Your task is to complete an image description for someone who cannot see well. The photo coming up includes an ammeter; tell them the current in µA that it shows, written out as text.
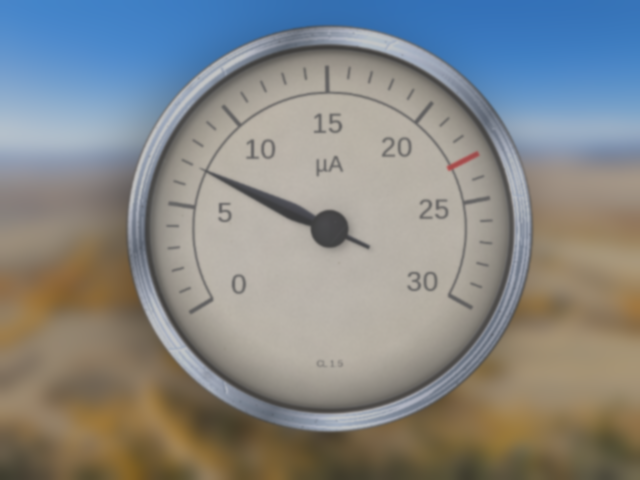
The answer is 7 µA
